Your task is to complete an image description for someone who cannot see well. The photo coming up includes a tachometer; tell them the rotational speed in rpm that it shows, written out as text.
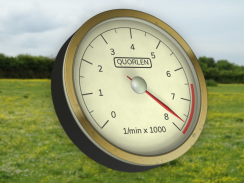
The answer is 7750 rpm
